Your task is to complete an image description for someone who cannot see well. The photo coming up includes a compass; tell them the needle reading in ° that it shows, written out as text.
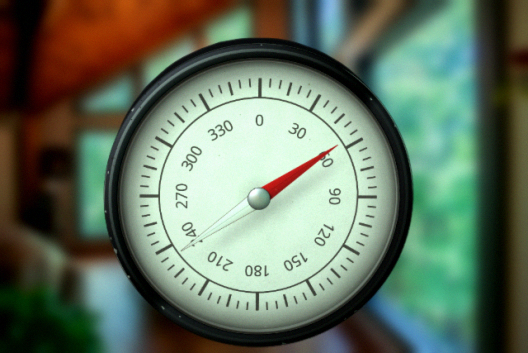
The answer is 55 °
